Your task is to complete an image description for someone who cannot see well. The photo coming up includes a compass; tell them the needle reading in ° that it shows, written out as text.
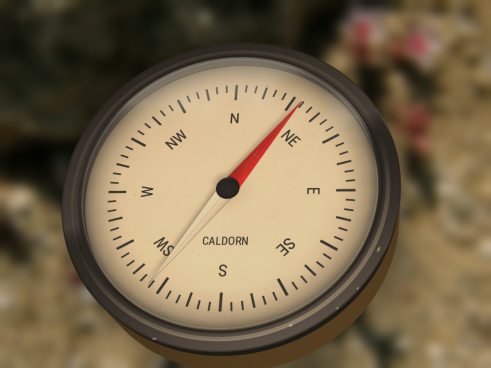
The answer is 35 °
